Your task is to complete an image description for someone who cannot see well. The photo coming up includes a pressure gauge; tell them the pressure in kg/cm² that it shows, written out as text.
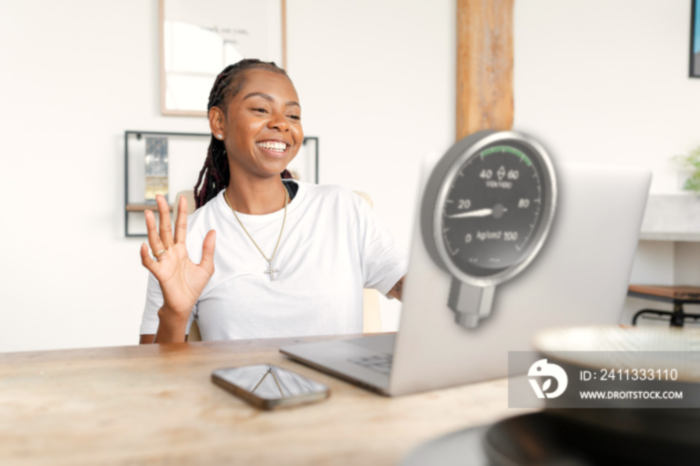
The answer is 15 kg/cm²
